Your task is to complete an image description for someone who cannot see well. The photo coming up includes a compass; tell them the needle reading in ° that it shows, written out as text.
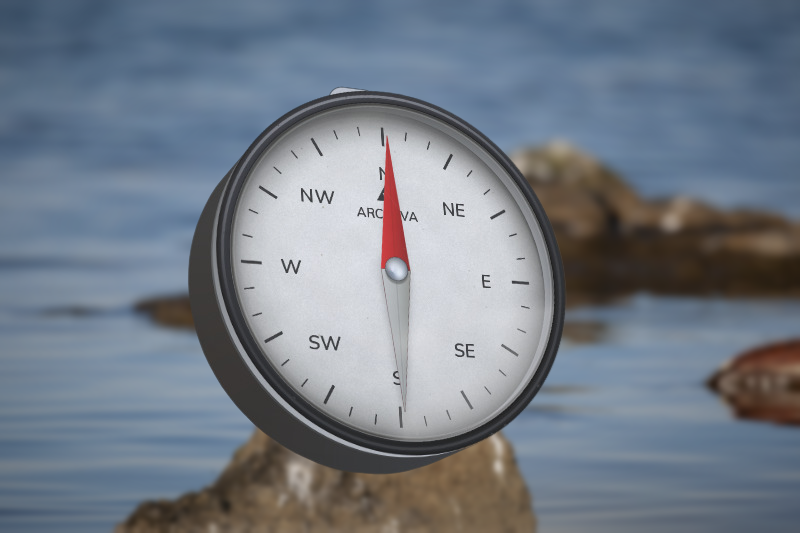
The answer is 0 °
